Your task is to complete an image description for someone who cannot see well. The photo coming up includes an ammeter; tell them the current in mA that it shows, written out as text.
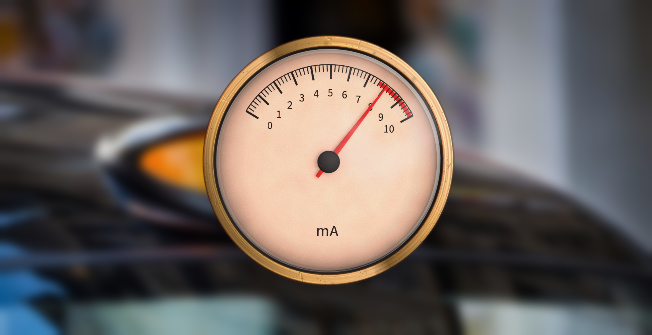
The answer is 8 mA
